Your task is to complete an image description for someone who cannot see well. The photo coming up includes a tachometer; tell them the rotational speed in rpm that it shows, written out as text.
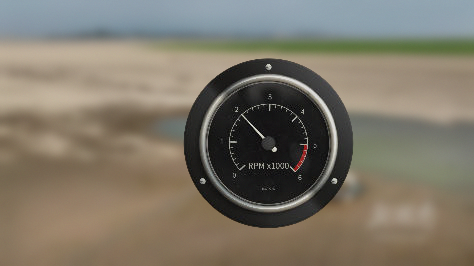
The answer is 2000 rpm
